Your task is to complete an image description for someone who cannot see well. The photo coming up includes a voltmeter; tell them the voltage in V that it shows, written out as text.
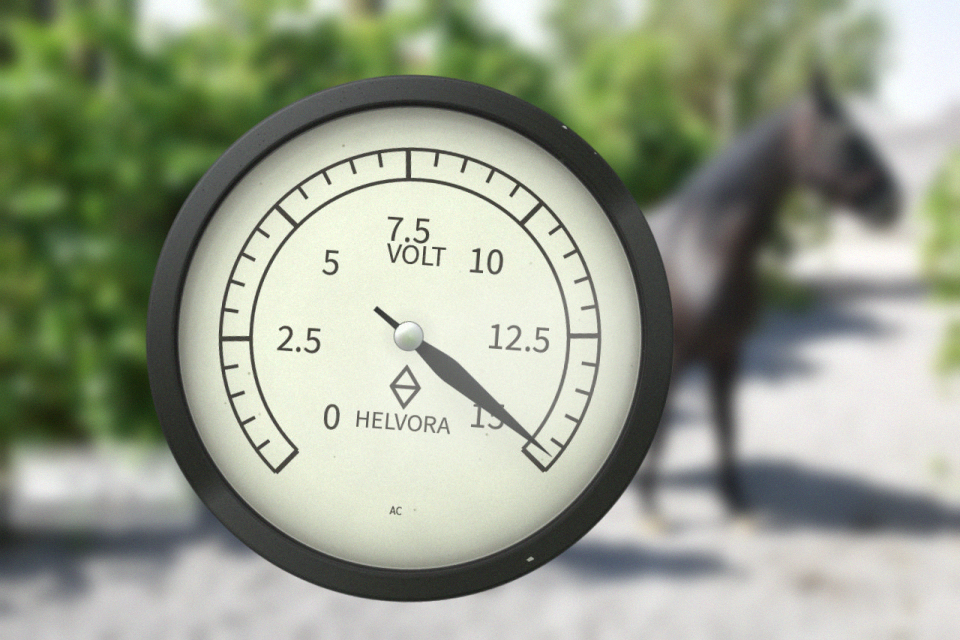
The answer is 14.75 V
